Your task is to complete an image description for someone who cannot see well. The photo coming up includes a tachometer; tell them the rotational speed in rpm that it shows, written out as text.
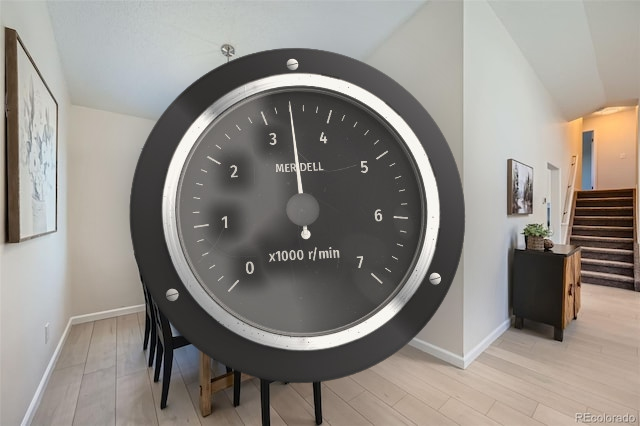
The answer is 3400 rpm
